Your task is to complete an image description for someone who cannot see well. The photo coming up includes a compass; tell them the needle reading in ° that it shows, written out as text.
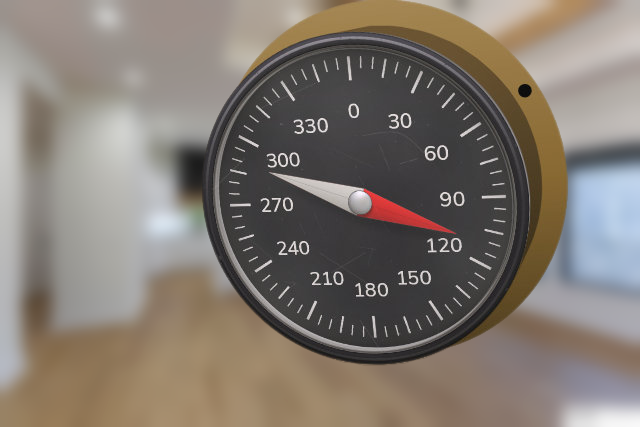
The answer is 110 °
